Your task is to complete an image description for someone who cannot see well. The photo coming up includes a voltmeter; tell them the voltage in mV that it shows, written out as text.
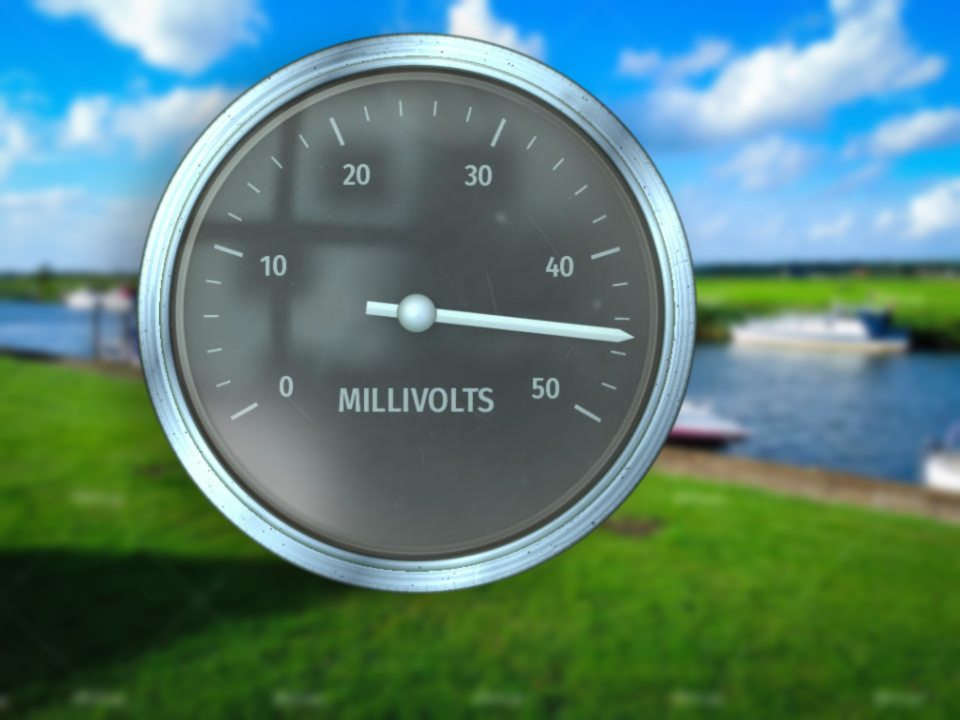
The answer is 45 mV
